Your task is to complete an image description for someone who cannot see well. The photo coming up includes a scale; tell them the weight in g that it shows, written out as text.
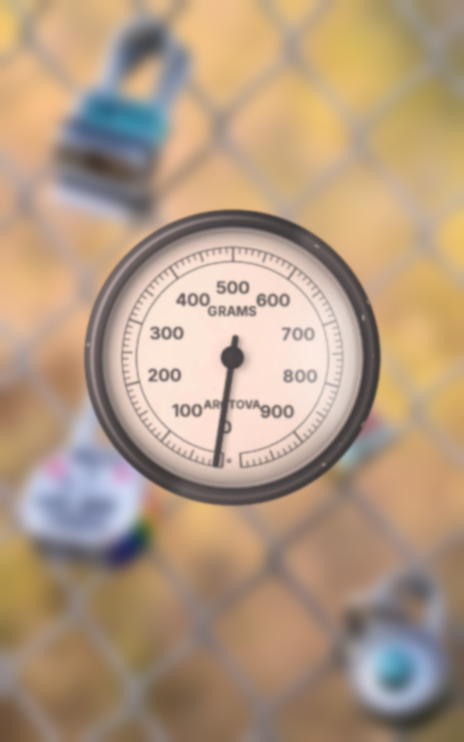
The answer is 10 g
